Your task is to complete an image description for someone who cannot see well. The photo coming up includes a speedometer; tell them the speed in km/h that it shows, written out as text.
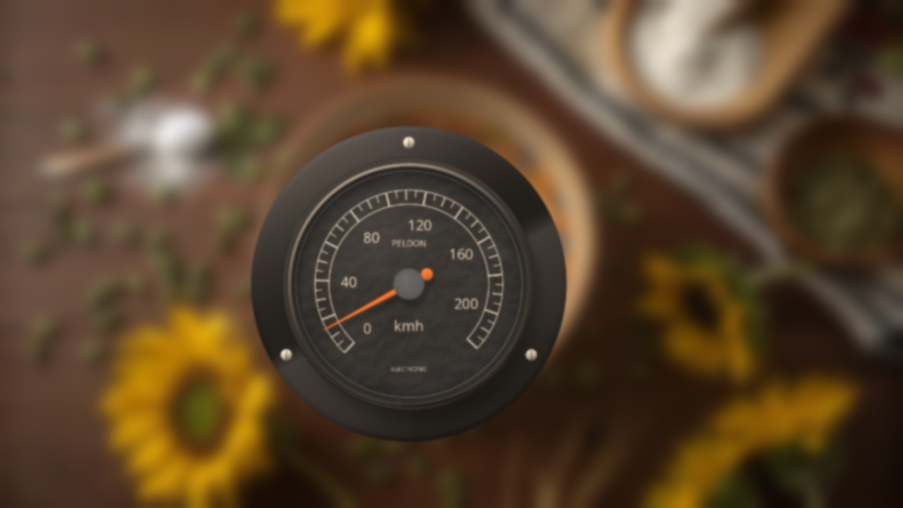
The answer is 15 km/h
